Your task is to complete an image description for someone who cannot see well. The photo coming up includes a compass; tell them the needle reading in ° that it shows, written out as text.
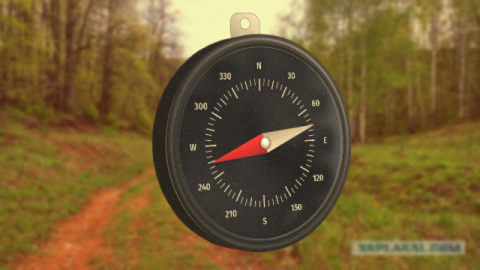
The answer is 255 °
